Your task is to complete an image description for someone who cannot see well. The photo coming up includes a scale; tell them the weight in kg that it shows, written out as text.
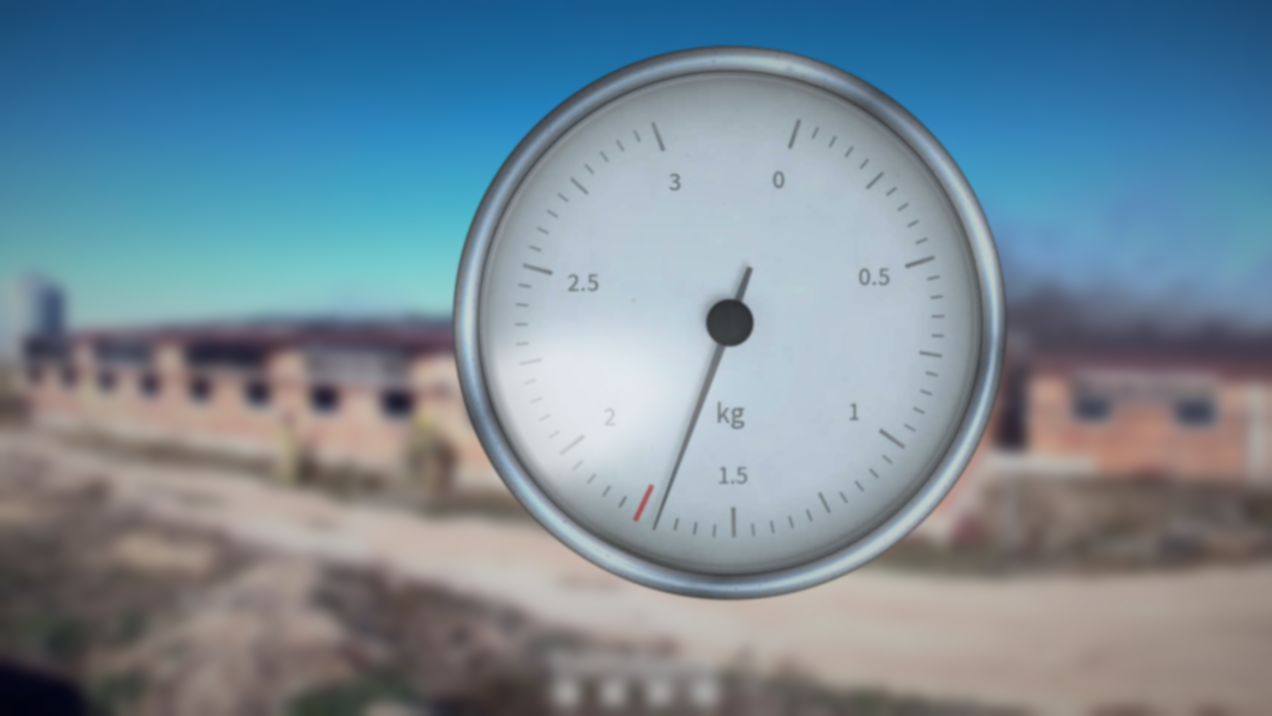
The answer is 1.7 kg
